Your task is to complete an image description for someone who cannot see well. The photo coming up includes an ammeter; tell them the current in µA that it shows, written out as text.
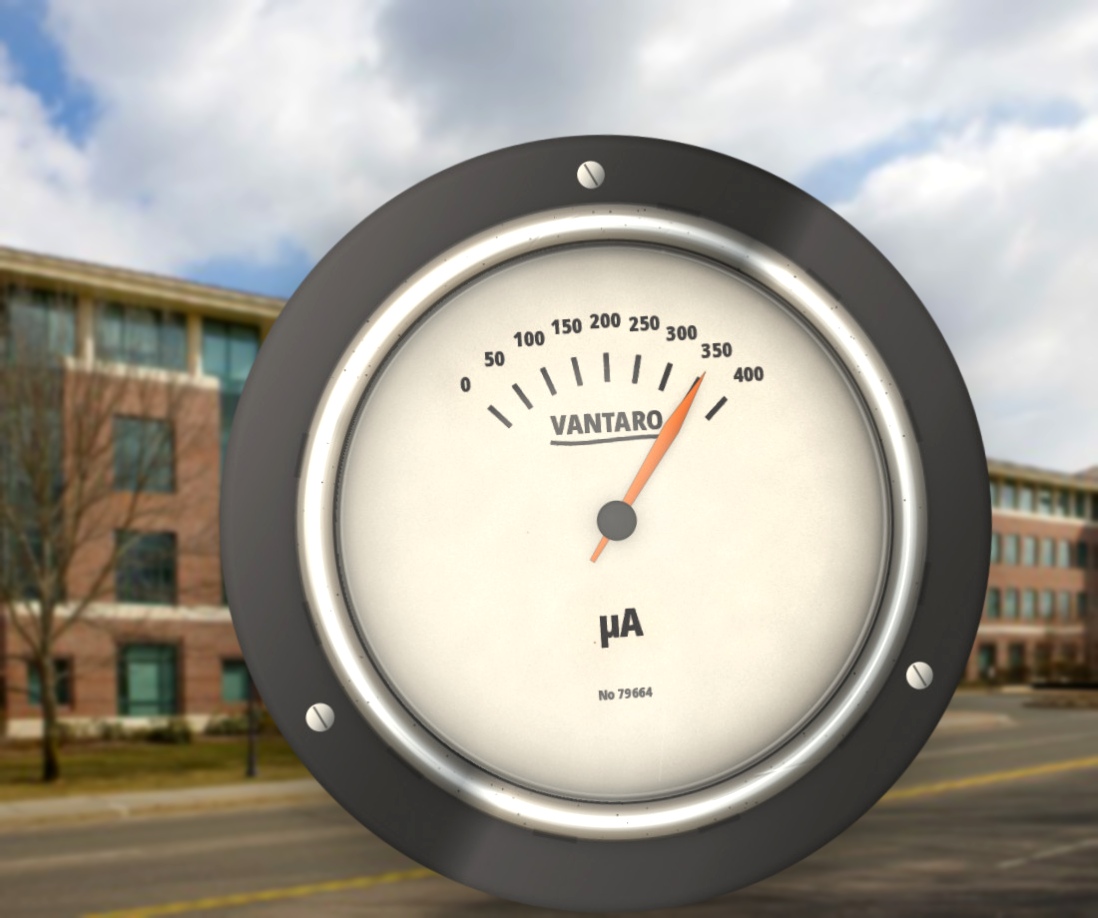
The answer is 350 µA
